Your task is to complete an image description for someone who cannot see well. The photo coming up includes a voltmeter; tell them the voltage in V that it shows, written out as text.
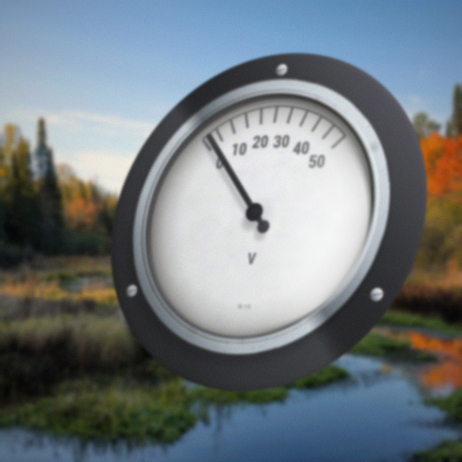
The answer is 2.5 V
